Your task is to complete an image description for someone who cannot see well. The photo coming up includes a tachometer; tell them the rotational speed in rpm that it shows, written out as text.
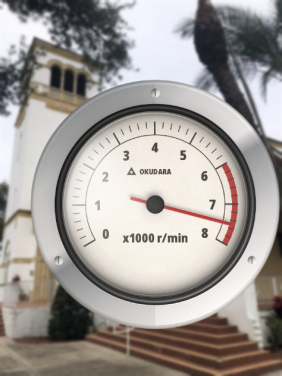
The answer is 7500 rpm
